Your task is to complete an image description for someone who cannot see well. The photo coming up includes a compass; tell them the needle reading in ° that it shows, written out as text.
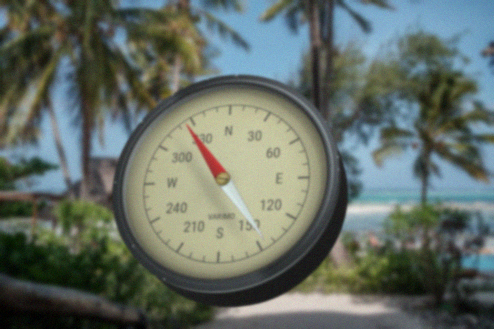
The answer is 325 °
